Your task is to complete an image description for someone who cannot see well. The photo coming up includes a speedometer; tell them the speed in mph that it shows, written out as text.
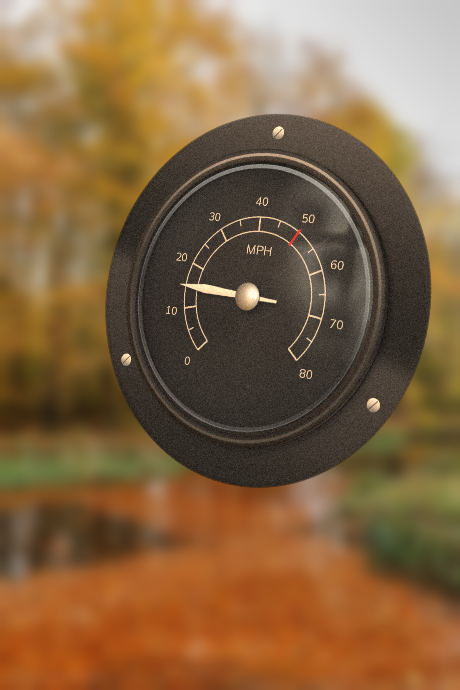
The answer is 15 mph
